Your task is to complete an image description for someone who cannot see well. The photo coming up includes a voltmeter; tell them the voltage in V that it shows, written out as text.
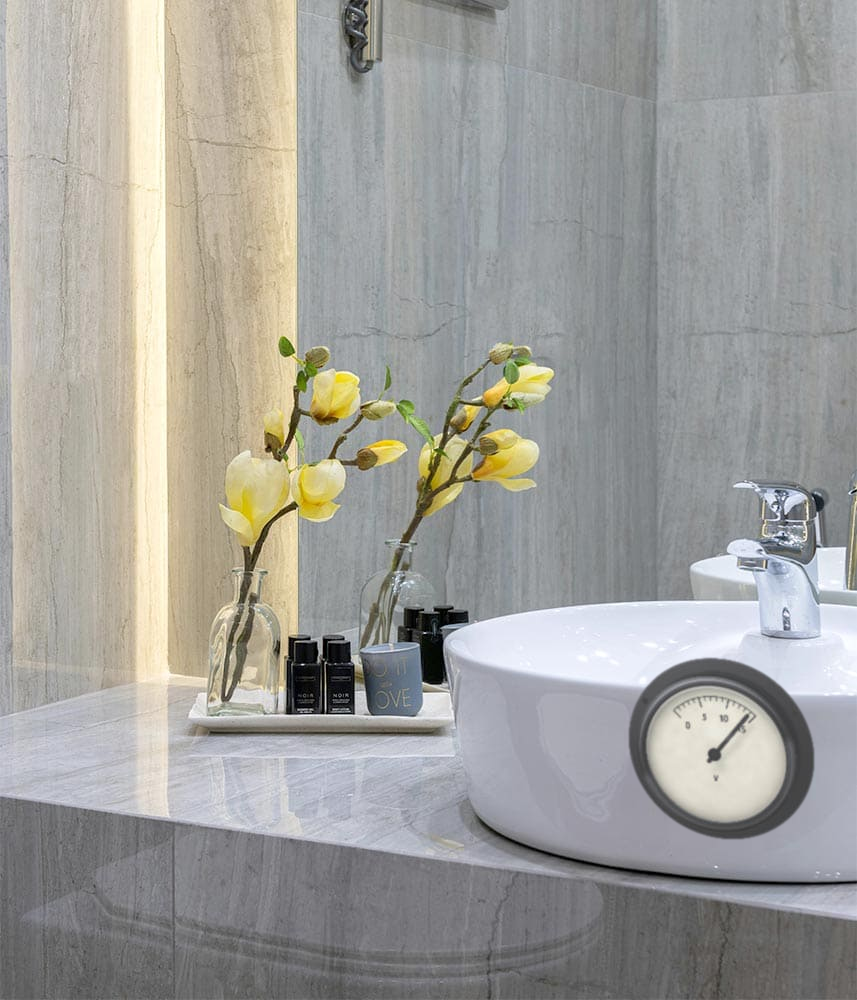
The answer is 14 V
